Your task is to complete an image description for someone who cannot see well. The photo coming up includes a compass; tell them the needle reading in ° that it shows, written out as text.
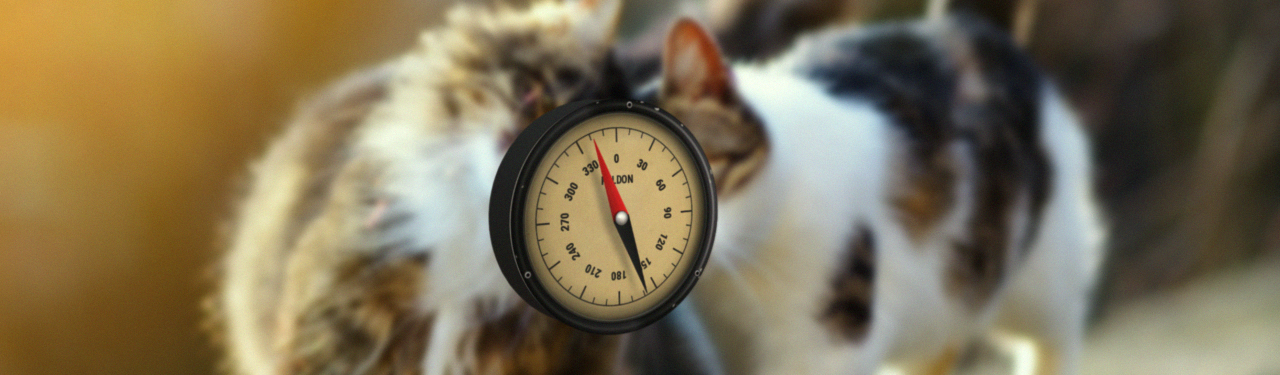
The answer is 340 °
